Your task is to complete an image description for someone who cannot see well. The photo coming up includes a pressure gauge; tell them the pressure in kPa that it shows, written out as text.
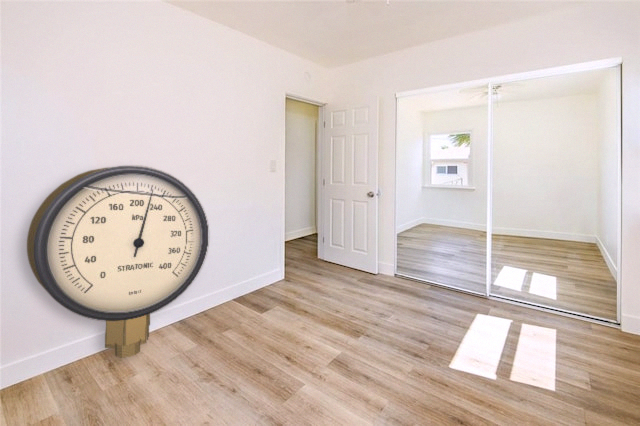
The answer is 220 kPa
